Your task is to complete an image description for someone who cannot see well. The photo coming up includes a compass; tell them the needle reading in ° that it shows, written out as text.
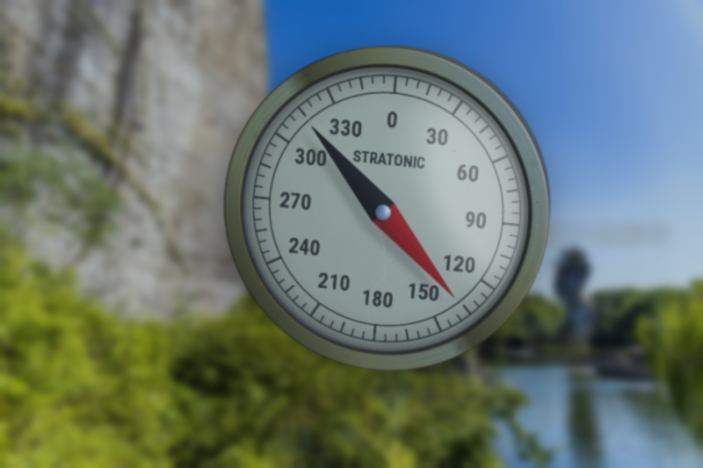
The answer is 135 °
